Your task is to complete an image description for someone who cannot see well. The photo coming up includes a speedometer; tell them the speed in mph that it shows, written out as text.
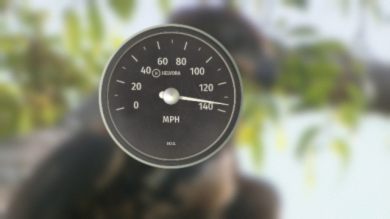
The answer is 135 mph
